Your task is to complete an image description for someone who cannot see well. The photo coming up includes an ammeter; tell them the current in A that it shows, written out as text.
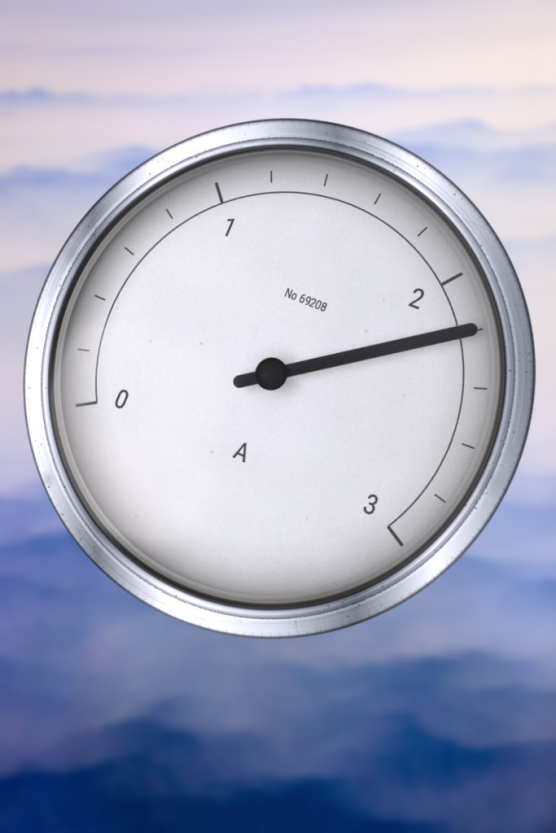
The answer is 2.2 A
